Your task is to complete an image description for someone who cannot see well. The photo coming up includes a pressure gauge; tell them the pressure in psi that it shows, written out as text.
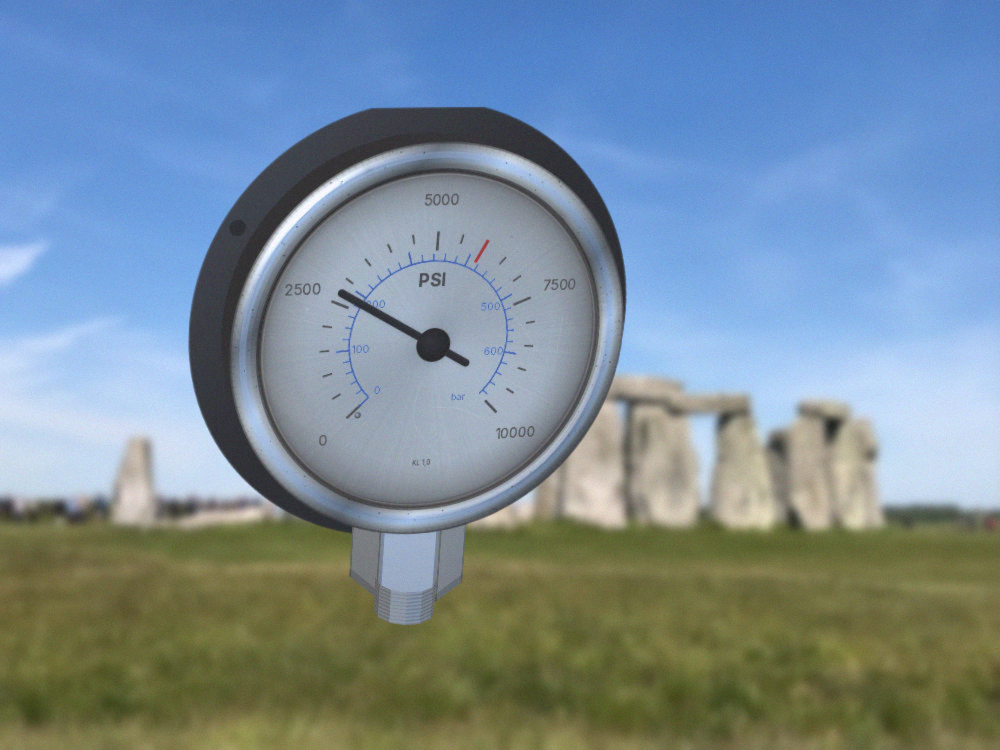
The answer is 2750 psi
